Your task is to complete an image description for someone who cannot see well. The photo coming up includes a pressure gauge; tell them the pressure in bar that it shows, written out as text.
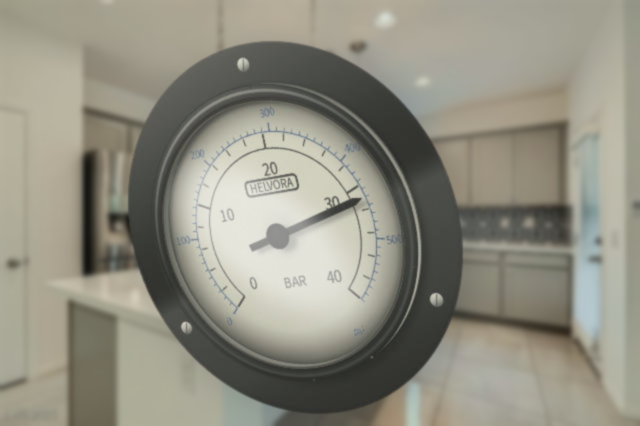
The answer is 31 bar
